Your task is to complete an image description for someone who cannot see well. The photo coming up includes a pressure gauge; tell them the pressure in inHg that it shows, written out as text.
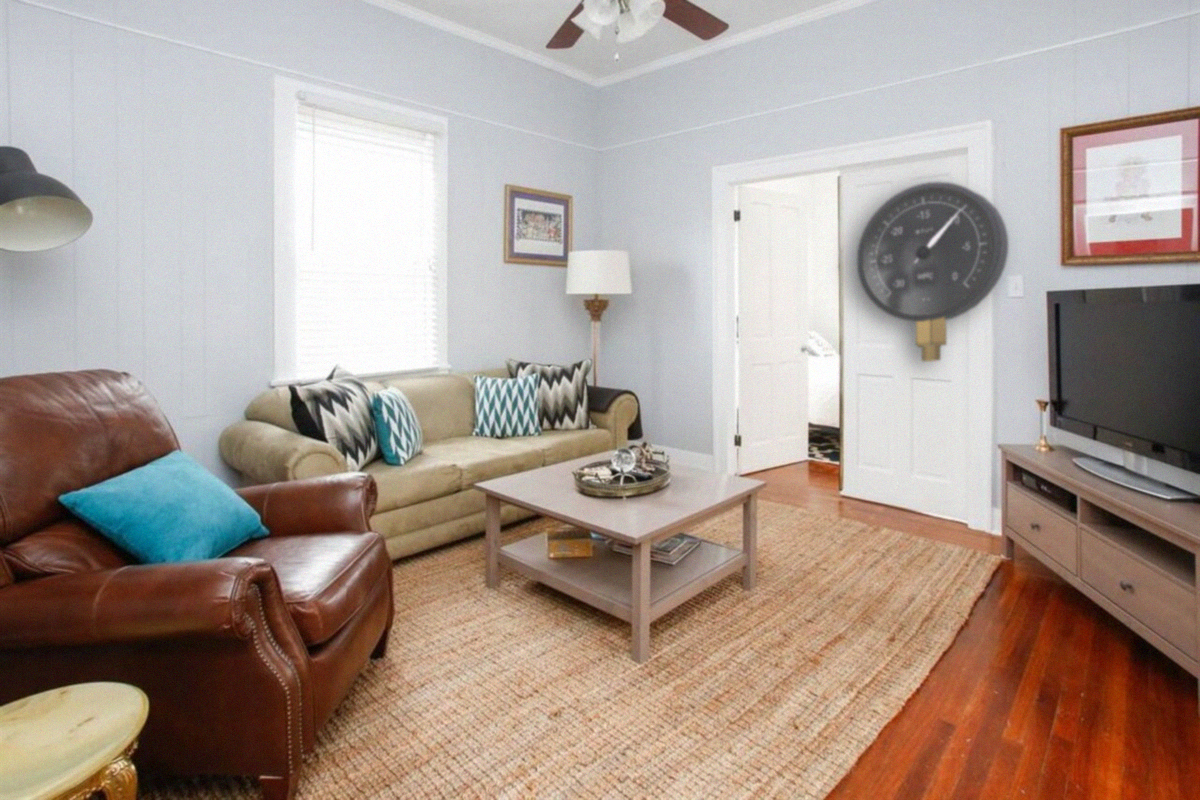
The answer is -10 inHg
